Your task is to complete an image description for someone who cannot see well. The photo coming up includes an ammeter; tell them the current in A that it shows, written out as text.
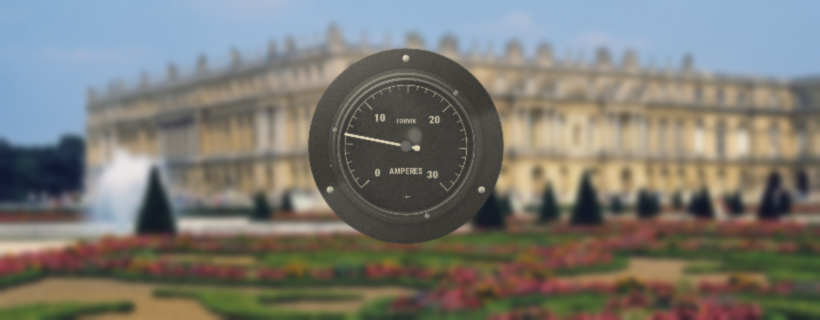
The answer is 6 A
